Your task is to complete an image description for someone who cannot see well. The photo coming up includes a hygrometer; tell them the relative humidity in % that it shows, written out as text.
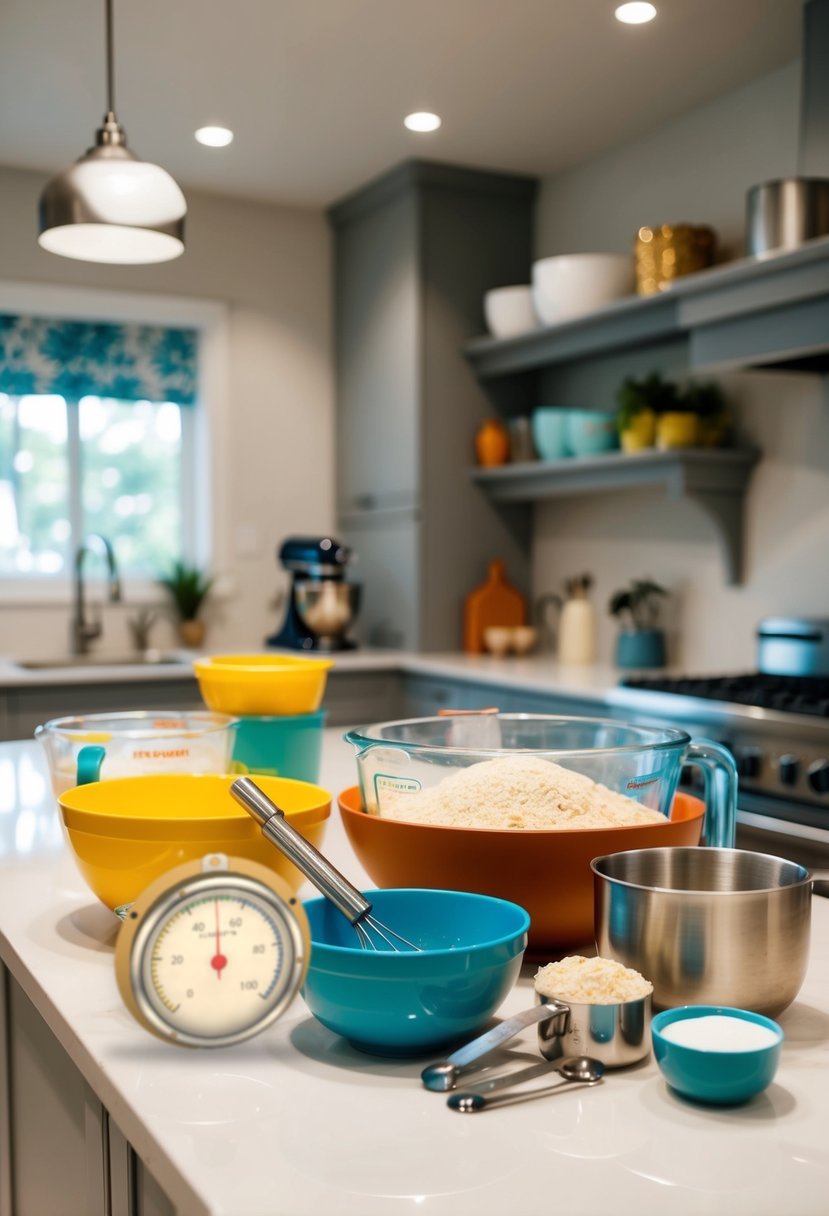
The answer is 50 %
